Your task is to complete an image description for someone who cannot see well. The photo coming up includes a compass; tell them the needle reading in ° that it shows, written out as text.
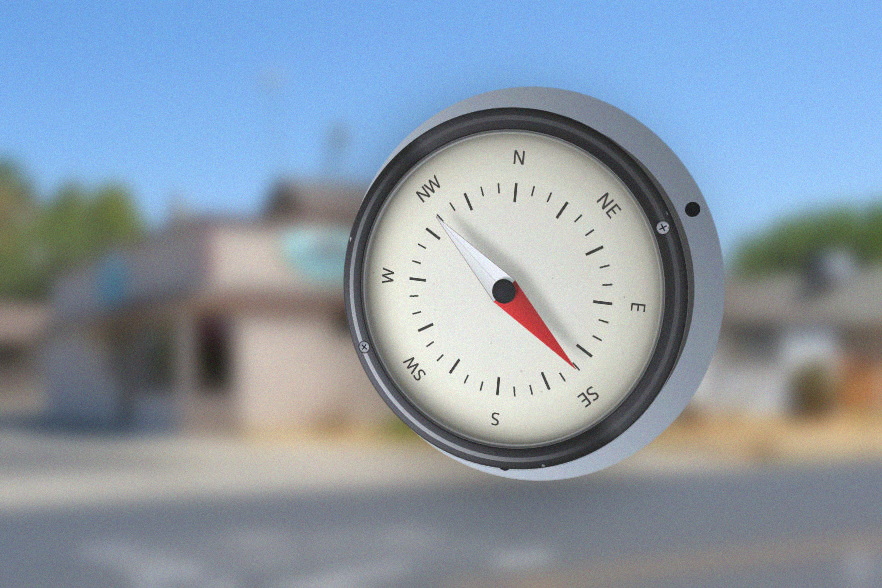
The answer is 130 °
